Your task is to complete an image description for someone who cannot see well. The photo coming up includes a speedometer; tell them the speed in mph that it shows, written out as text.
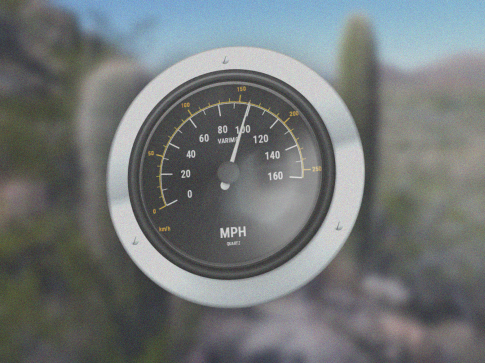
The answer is 100 mph
